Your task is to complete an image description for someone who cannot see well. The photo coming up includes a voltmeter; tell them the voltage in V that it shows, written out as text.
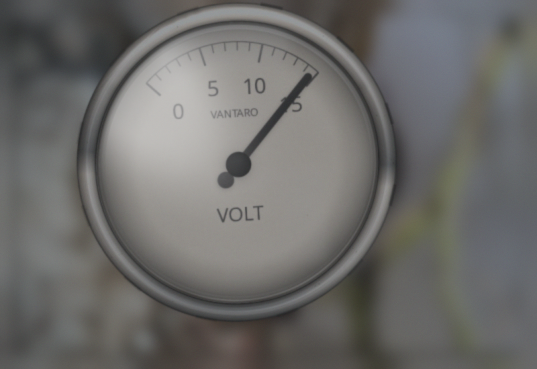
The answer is 14.5 V
